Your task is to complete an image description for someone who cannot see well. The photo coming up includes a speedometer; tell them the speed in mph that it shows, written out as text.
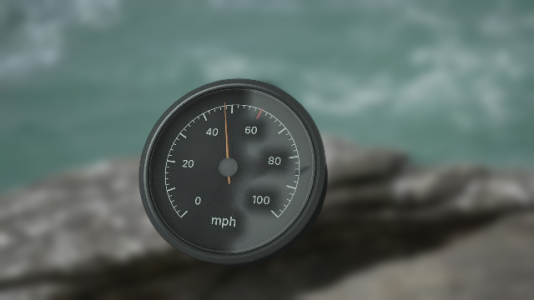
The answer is 48 mph
